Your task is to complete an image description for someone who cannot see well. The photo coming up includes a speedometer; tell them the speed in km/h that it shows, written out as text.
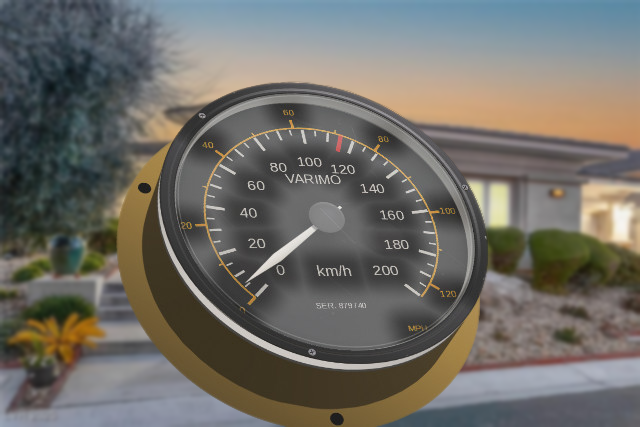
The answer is 5 km/h
